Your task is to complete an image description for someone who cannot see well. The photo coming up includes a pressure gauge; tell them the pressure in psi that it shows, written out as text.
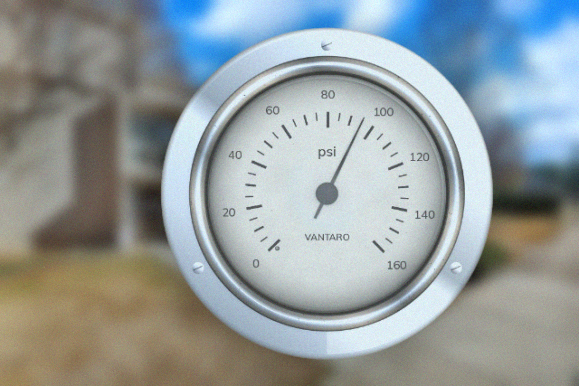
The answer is 95 psi
